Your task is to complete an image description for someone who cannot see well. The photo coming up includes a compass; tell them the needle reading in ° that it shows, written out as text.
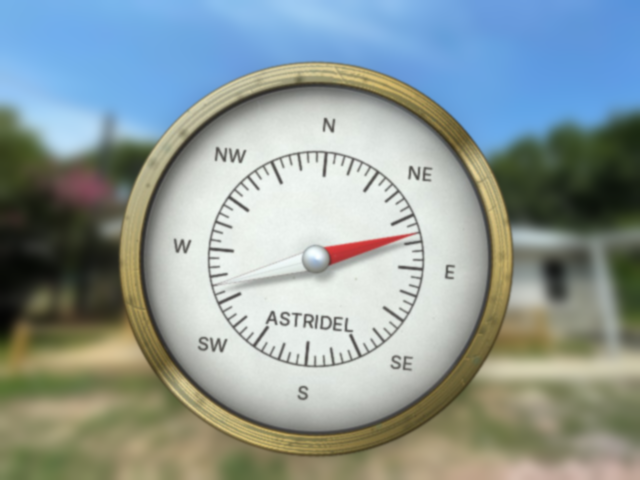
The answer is 70 °
